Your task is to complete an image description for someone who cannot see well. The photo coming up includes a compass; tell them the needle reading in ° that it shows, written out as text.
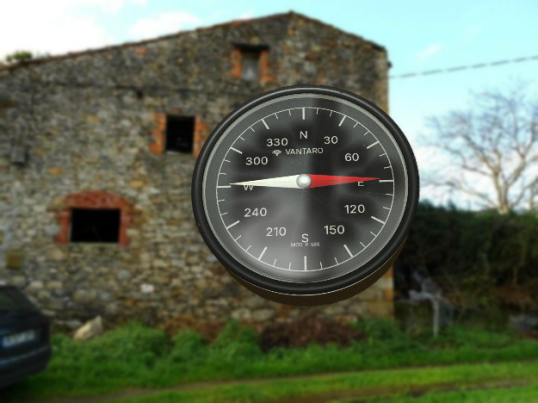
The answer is 90 °
